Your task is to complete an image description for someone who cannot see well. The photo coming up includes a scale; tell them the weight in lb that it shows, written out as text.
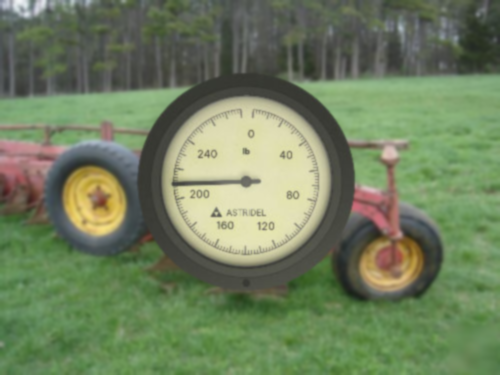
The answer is 210 lb
